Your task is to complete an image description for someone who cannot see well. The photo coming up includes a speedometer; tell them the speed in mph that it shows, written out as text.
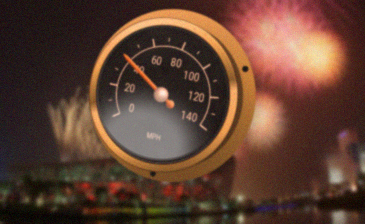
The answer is 40 mph
